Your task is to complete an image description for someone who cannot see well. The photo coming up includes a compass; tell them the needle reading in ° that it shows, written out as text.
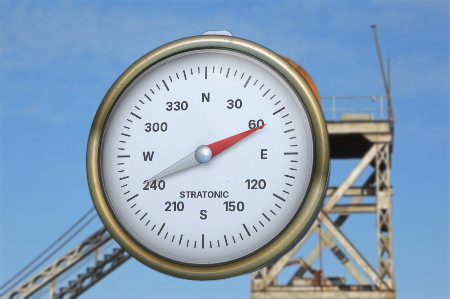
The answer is 65 °
